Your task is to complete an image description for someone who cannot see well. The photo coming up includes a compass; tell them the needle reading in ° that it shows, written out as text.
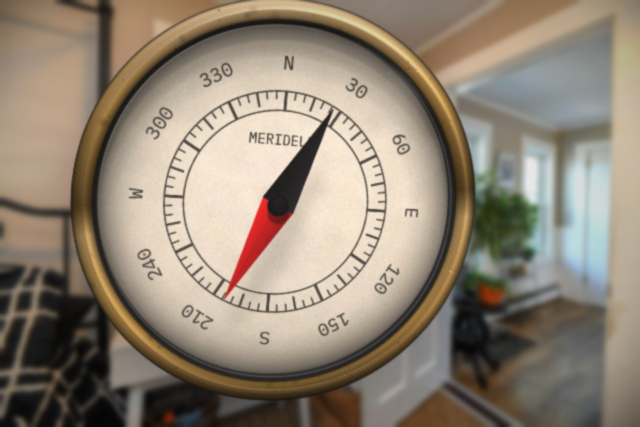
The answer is 205 °
